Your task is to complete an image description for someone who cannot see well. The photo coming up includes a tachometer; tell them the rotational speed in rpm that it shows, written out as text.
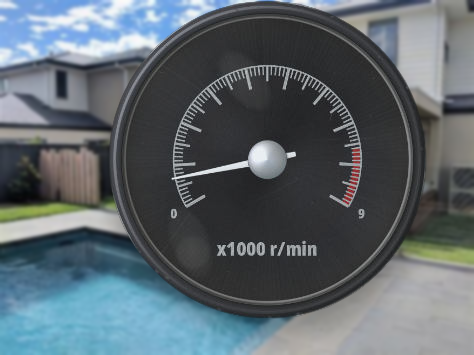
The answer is 700 rpm
